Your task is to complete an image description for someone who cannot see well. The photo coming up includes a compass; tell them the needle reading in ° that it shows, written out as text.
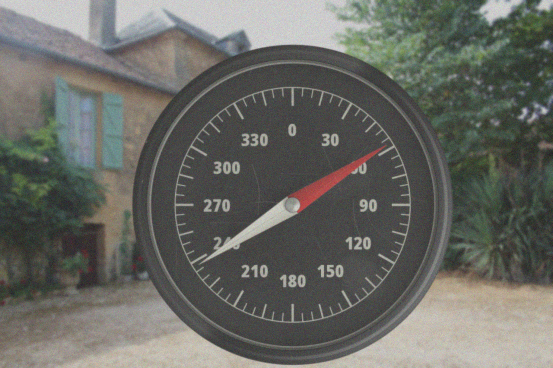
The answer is 57.5 °
